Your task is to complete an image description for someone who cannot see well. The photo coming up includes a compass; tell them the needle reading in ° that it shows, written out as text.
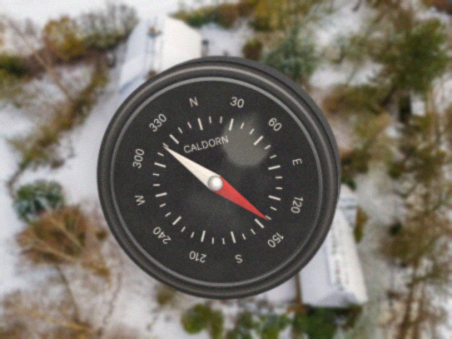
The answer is 140 °
